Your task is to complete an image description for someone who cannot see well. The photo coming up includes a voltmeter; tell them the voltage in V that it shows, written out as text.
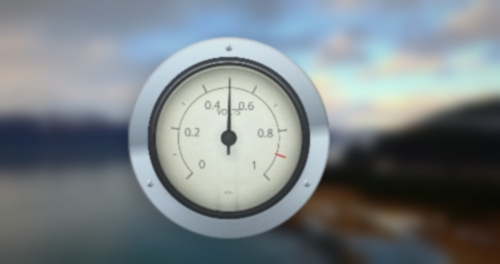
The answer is 0.5 V
